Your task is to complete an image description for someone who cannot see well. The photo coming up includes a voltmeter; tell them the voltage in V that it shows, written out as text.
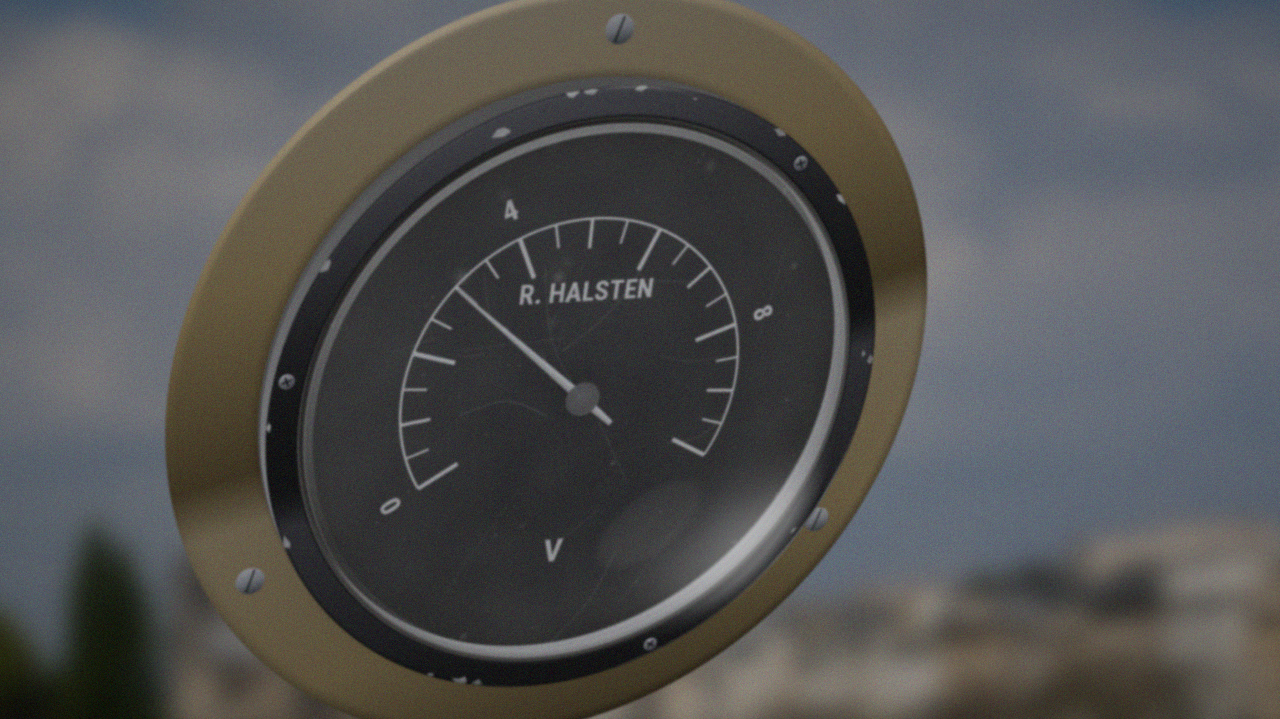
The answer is 3 V
